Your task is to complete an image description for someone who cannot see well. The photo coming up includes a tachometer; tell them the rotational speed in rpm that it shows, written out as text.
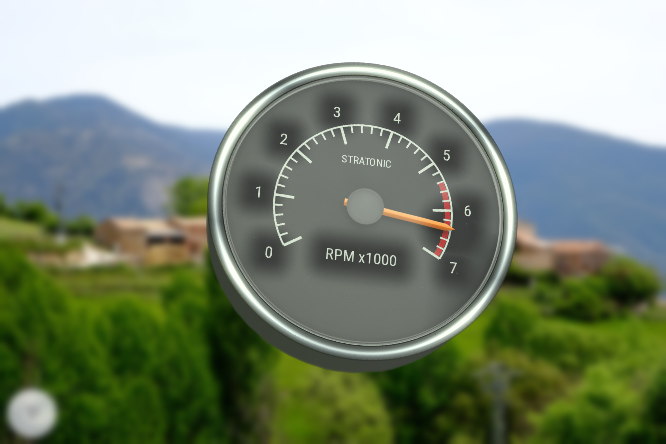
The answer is 6400 rpm
